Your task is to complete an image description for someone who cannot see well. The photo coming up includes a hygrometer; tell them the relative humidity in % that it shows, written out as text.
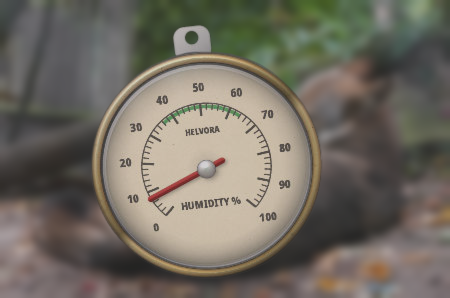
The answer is 8 %
